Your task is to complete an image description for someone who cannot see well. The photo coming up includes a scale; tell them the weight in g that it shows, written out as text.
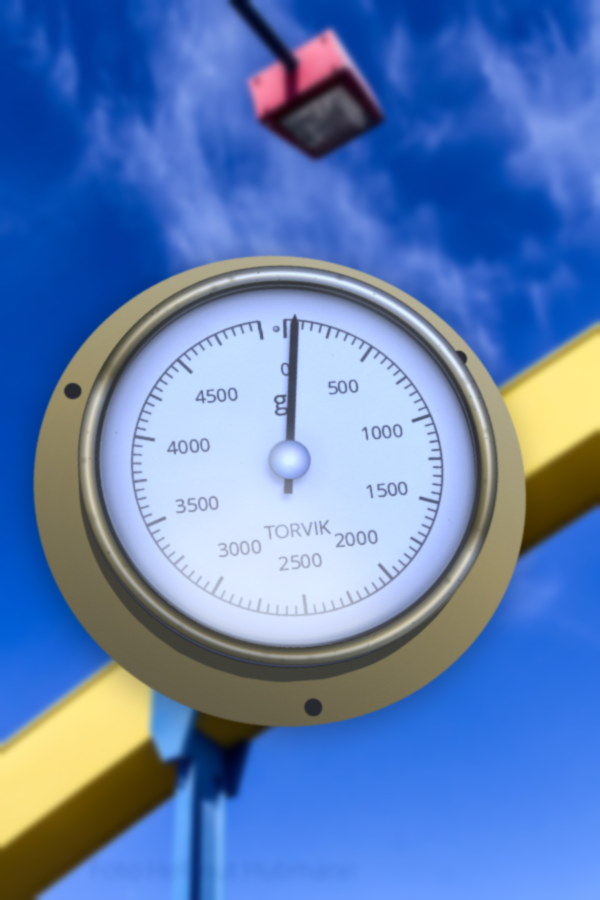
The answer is 50 g
